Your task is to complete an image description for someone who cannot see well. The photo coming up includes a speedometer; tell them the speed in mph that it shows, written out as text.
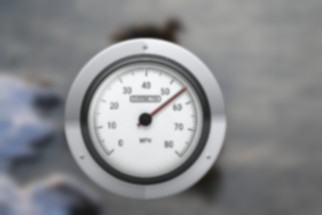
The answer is 55 mph
